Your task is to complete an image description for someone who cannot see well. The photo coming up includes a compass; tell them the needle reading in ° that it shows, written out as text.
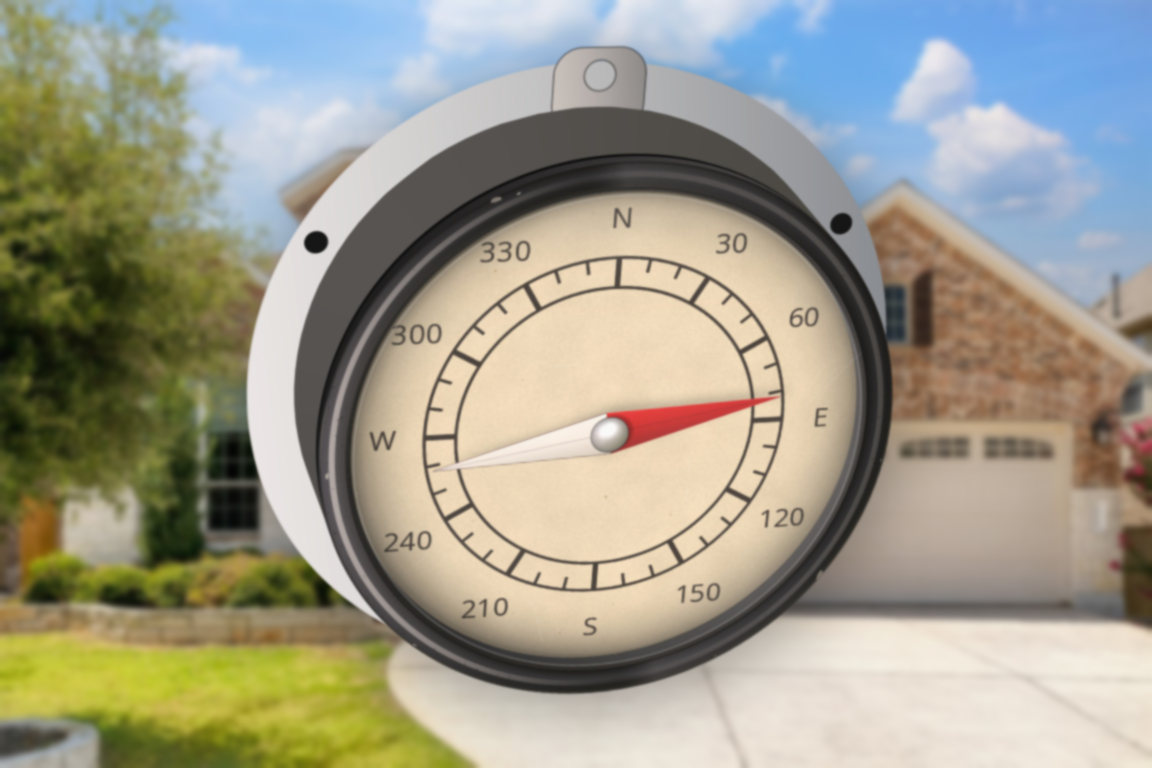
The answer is 80 °
